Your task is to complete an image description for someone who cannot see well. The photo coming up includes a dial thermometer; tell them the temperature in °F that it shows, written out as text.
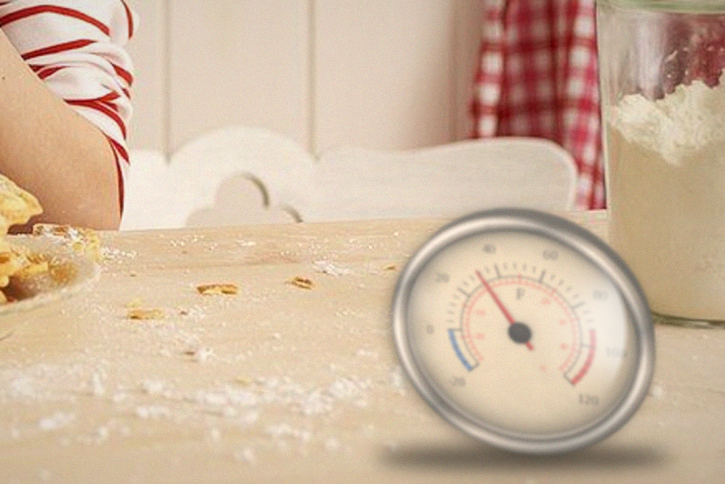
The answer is 32 °F
